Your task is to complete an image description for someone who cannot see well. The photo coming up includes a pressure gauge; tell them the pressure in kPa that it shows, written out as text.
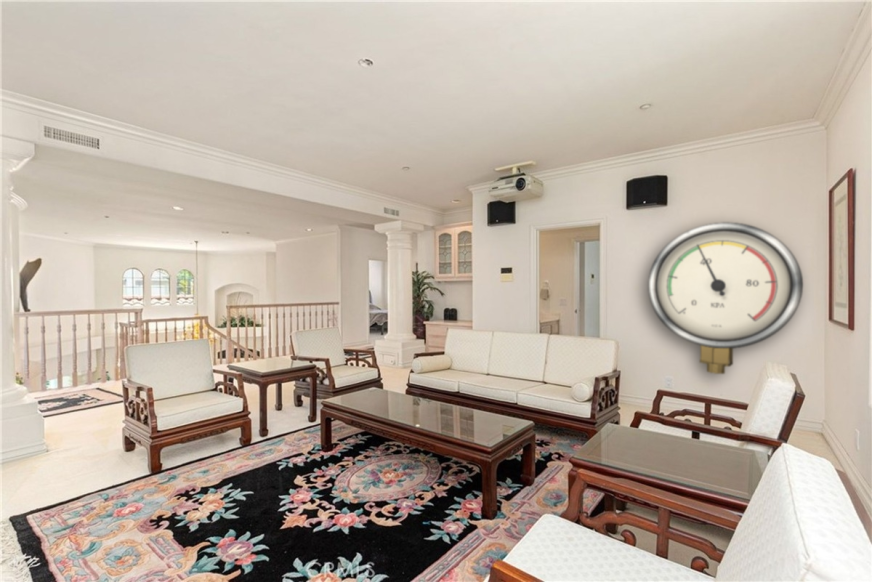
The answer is 40 kPa
